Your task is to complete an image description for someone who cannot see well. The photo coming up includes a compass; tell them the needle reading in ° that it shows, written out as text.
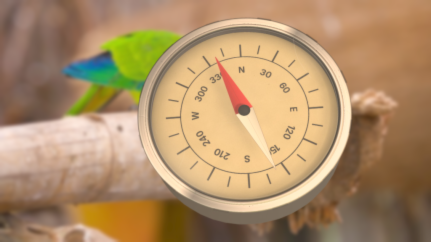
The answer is 337.5 °
